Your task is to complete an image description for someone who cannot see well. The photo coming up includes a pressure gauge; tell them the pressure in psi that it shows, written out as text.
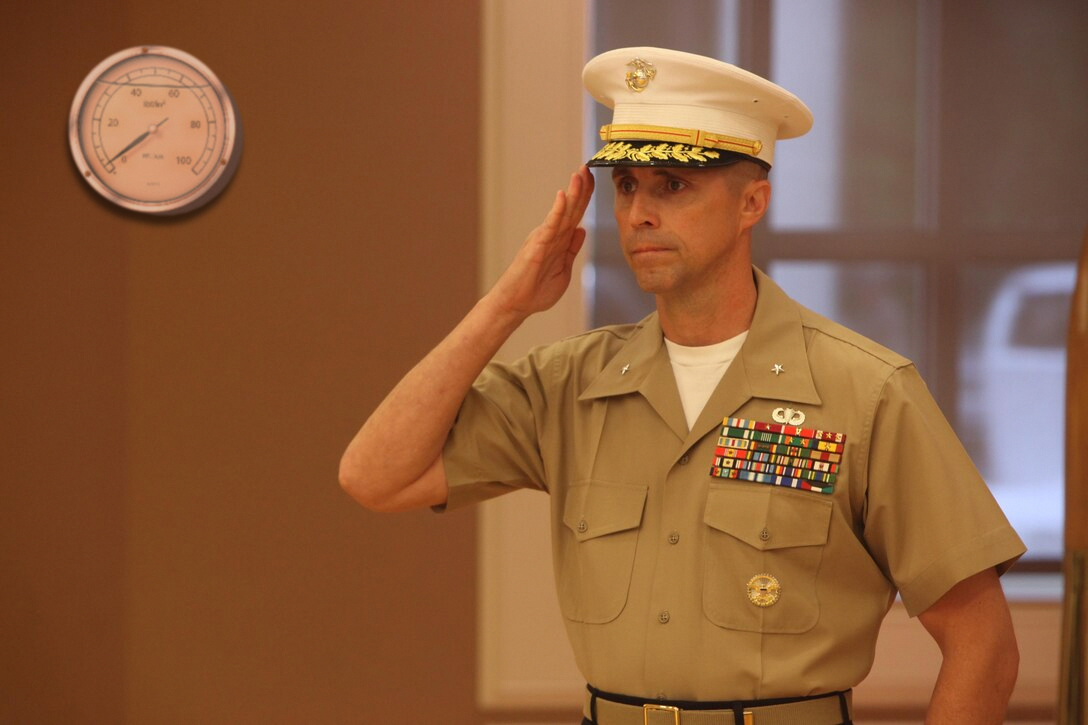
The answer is 2.5 psi
